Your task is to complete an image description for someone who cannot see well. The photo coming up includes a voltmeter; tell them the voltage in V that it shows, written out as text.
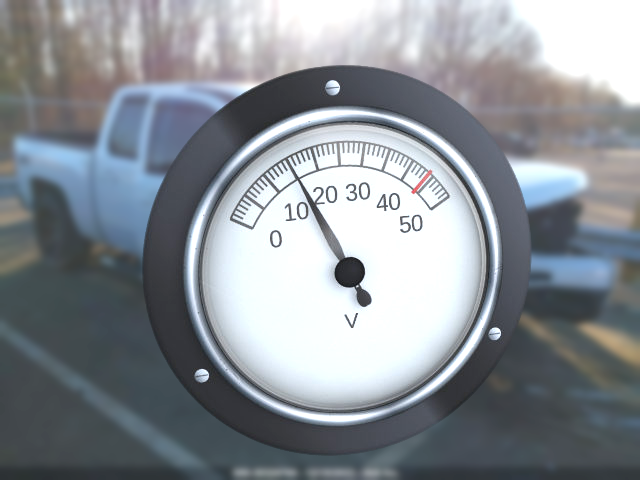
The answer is 15 V
